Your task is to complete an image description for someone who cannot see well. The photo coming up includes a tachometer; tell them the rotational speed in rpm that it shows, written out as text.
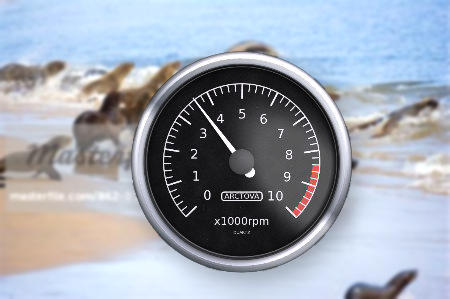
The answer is 3600 rpm
